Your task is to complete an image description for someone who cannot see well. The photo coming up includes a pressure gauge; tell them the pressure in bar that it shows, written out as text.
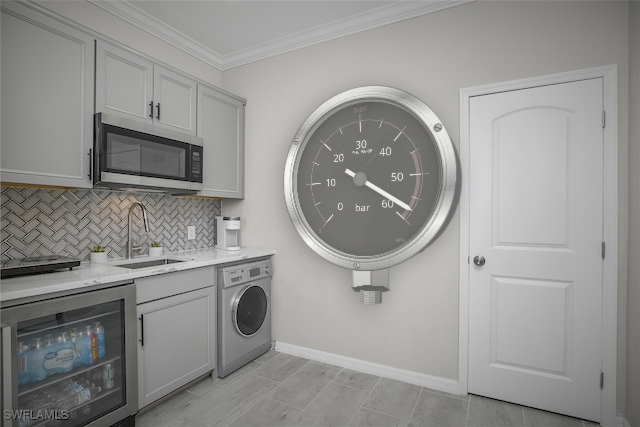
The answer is 57.5 bar
